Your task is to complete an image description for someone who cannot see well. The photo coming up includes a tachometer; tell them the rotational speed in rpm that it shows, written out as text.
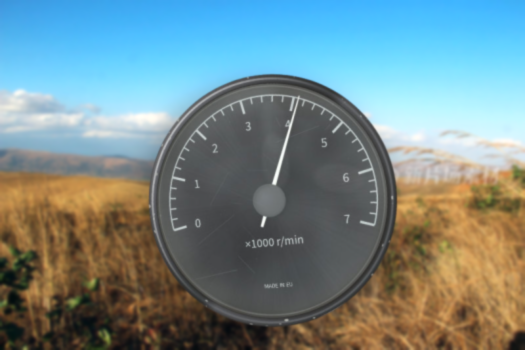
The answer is 4100 rpm
